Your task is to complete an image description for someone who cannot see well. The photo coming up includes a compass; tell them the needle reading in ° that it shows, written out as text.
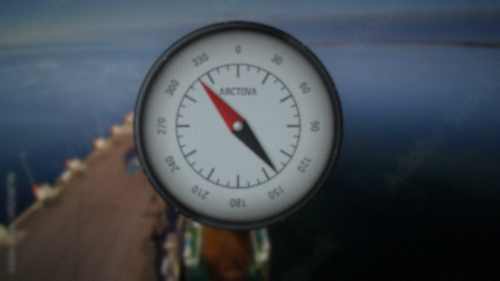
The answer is 320 °
